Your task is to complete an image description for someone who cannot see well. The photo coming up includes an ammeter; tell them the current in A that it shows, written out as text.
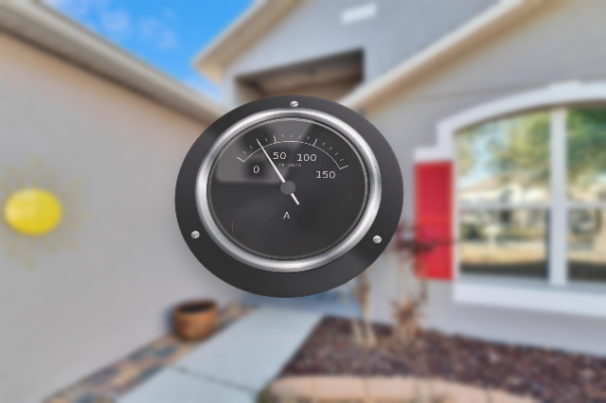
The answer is 30 A
